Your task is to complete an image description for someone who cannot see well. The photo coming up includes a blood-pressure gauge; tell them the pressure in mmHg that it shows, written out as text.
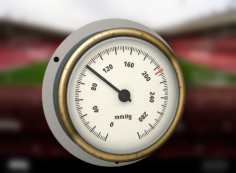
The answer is 100 mmHg
